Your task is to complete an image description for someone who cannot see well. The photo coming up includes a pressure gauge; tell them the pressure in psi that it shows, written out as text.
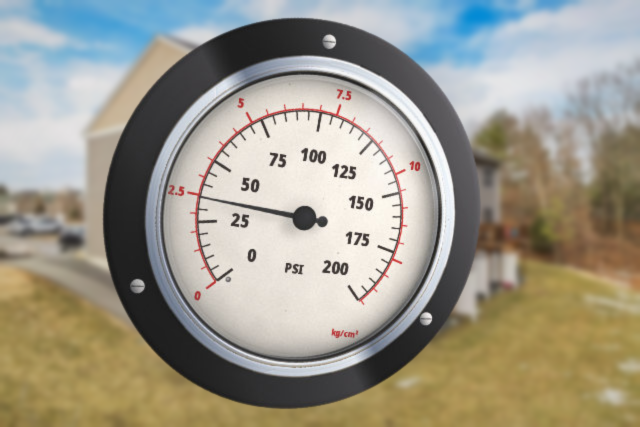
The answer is 35 psi
